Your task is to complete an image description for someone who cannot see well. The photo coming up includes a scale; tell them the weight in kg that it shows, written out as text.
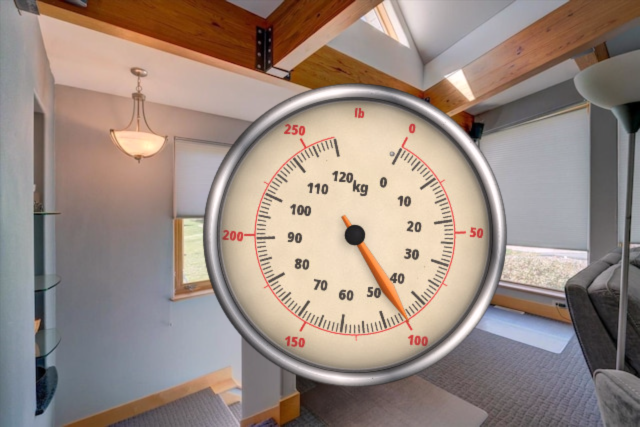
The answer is 45 kg
